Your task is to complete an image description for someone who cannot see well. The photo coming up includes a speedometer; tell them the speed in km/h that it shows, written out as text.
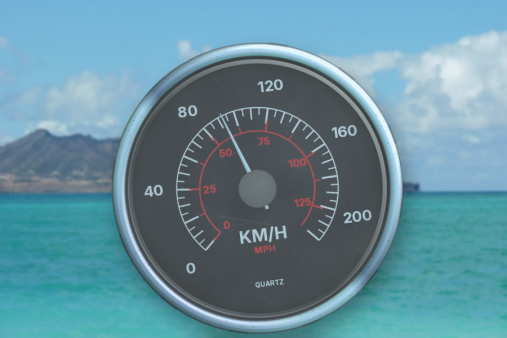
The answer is 92.5 km/h
